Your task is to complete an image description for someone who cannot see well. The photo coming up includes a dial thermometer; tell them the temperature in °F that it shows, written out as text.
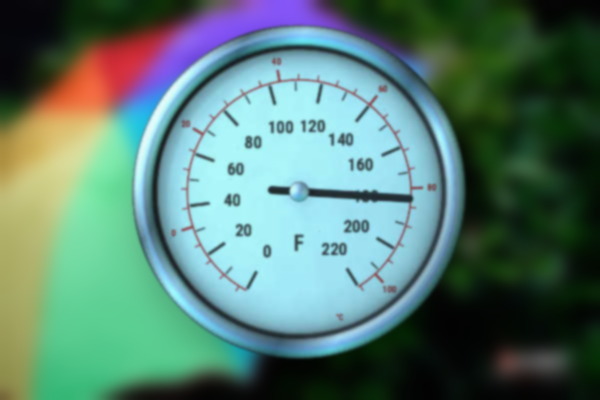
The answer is 180 °F
